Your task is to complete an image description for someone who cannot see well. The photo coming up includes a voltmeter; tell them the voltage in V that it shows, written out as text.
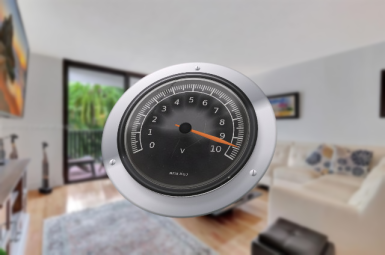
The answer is 9.5 V
